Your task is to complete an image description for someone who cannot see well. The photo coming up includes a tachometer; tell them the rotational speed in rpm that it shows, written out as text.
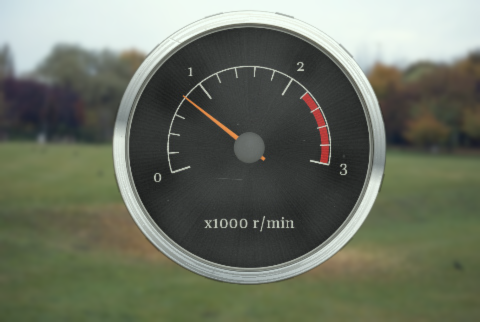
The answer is 800 rpm
